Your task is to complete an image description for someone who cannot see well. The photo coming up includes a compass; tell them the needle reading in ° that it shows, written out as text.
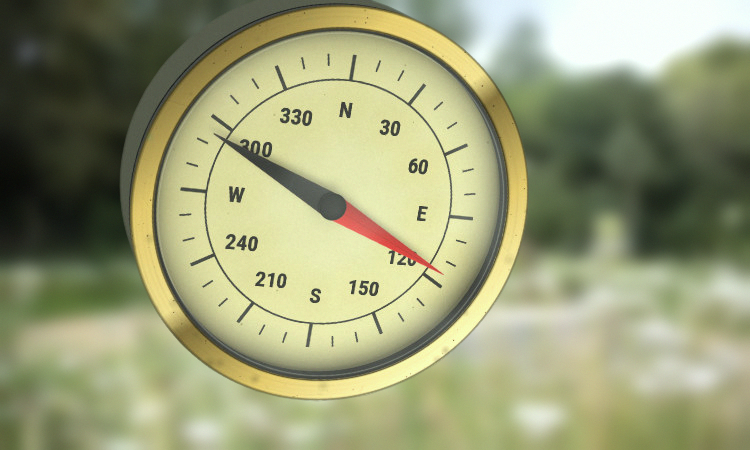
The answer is 115 °
